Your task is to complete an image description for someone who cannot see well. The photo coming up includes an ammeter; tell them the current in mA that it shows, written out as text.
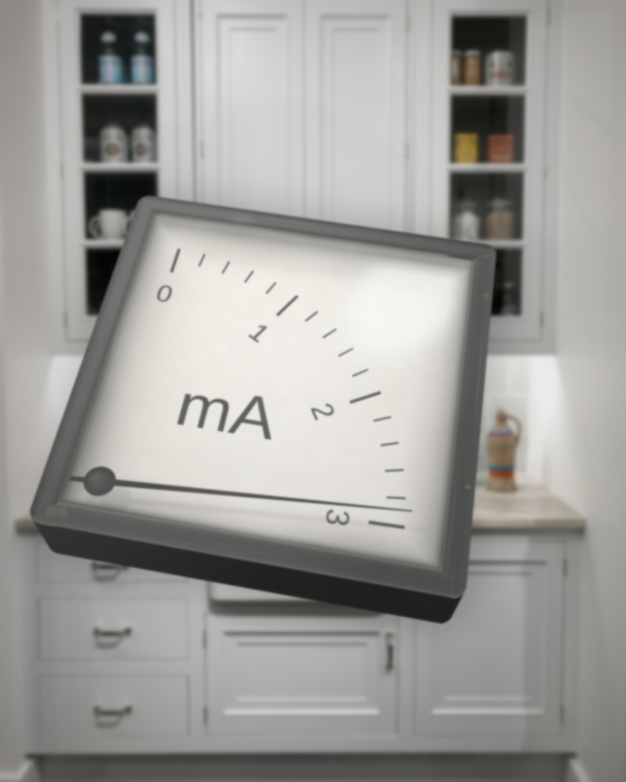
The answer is 2.9 mA
